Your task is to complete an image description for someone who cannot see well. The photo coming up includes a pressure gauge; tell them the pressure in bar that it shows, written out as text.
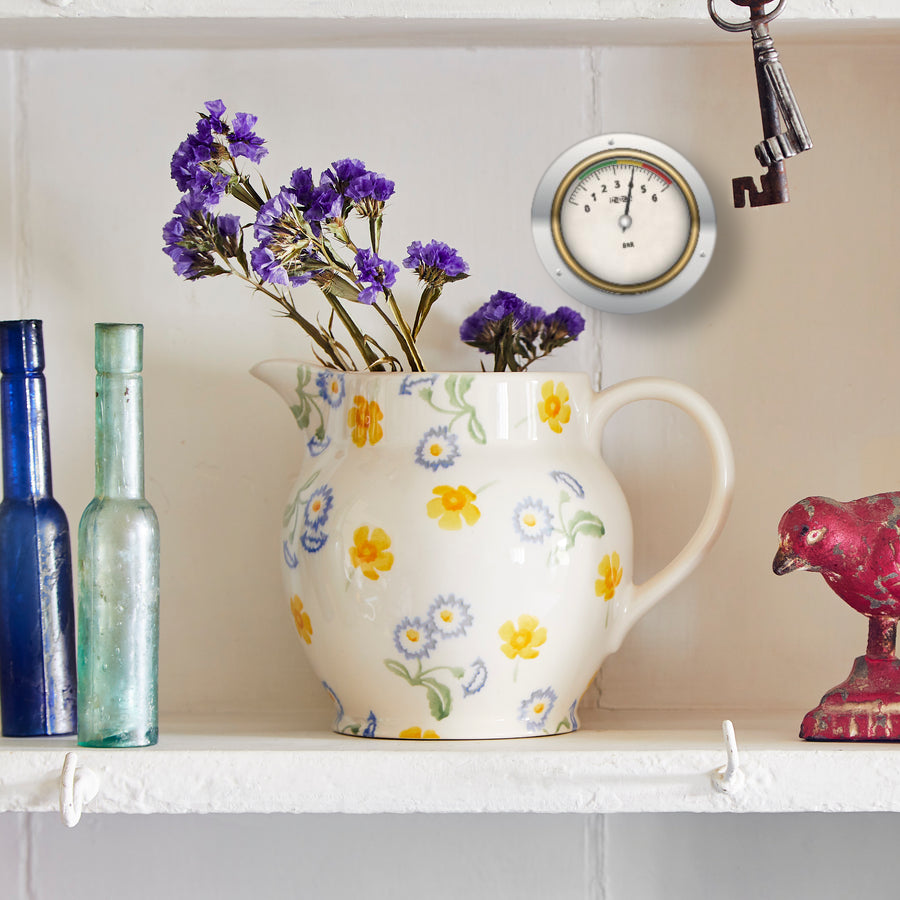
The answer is 4 bar
